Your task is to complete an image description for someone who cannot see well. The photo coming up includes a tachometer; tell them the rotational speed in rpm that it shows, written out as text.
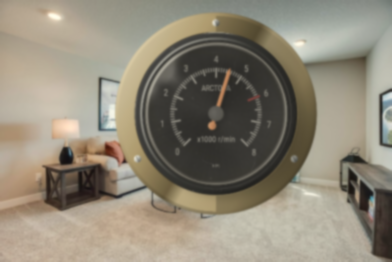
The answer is 4500 rpm
